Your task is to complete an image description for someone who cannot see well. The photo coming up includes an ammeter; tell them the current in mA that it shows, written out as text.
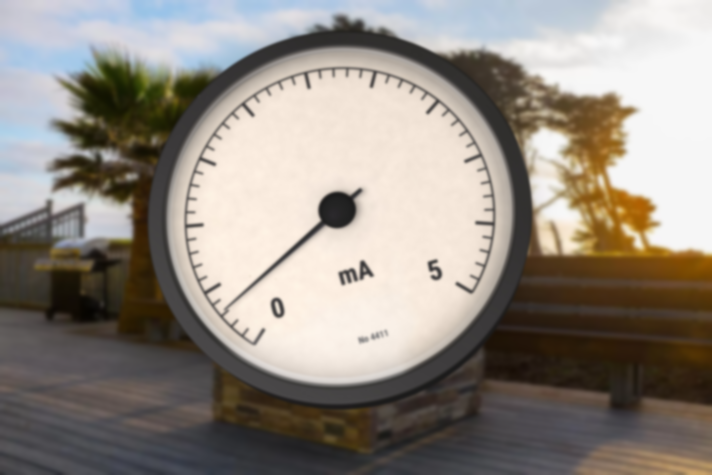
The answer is 0.3 mA
